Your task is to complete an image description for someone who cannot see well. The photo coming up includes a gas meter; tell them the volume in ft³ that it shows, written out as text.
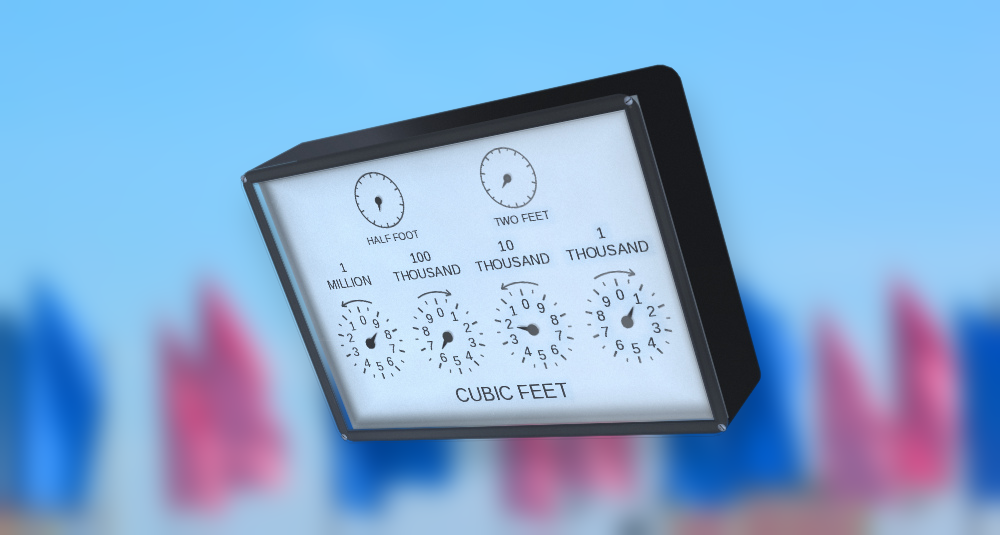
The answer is 862100 ft³
